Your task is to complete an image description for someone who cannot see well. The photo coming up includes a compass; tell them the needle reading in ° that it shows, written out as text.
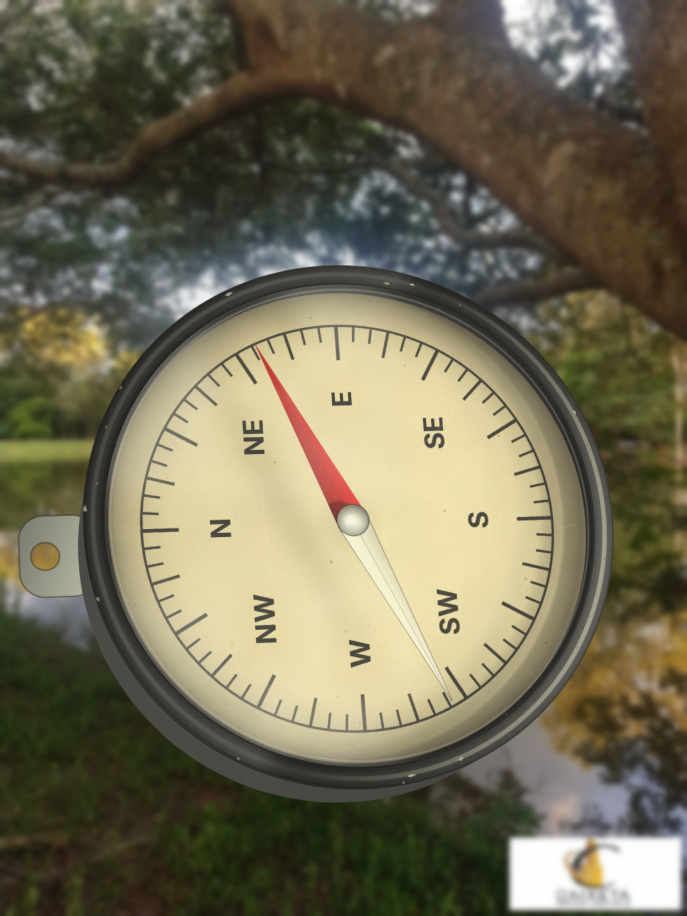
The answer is 65 °
